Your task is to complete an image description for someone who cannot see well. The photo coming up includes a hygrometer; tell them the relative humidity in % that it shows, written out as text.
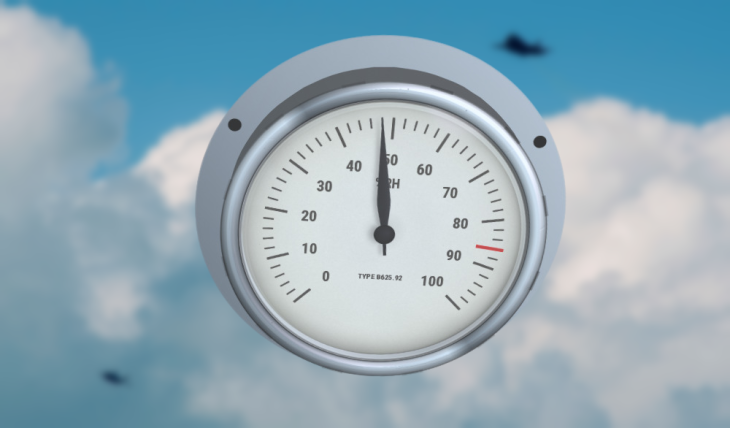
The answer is 48 %
